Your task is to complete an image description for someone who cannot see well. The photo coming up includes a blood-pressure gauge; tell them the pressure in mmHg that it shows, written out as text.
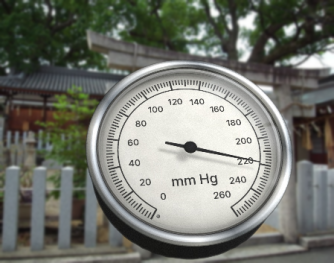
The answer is 220 mmHg
